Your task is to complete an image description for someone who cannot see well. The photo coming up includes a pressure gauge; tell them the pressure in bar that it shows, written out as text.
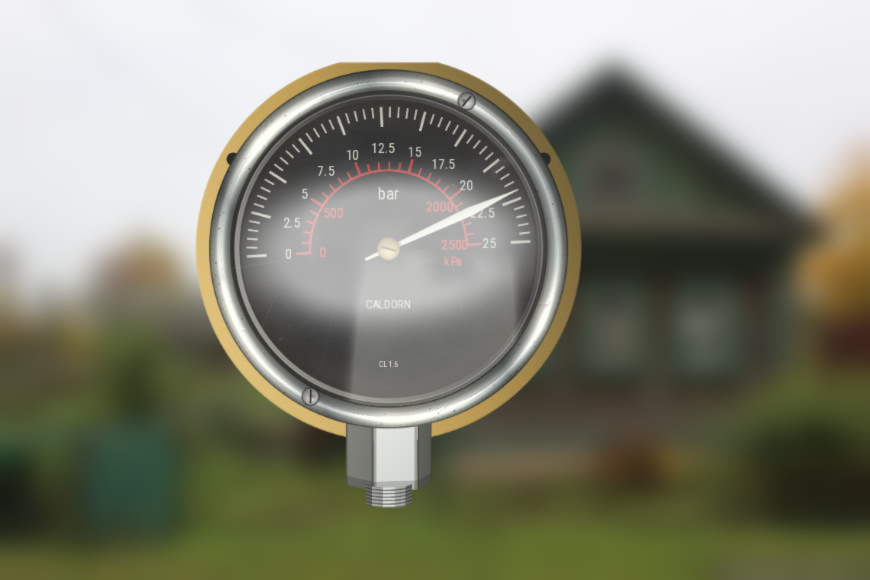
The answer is 22 bar
